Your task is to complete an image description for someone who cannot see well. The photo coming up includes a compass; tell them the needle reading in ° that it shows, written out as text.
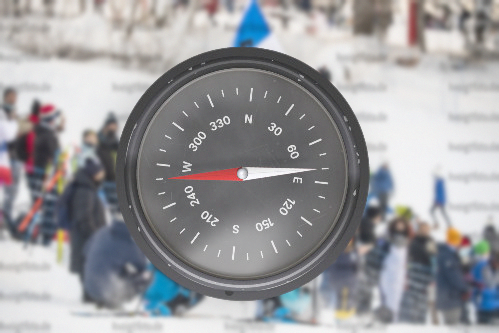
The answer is 260 °
